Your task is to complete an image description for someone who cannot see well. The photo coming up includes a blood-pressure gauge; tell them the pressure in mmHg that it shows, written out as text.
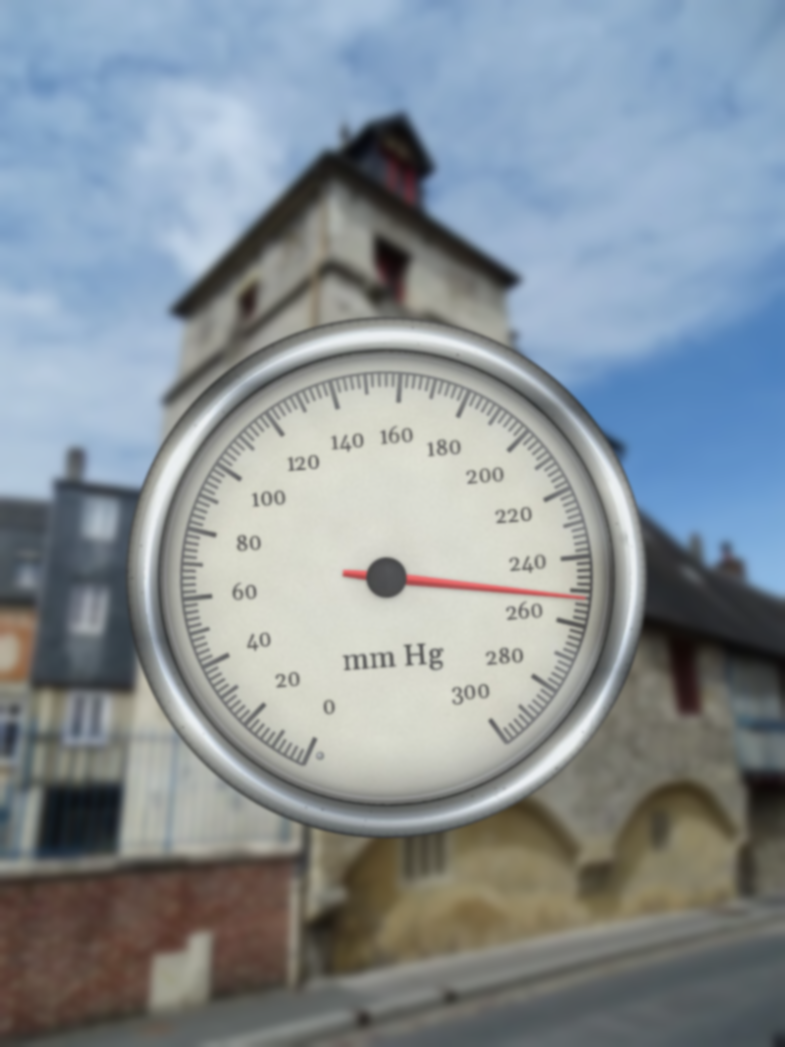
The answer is 252 mmHg
